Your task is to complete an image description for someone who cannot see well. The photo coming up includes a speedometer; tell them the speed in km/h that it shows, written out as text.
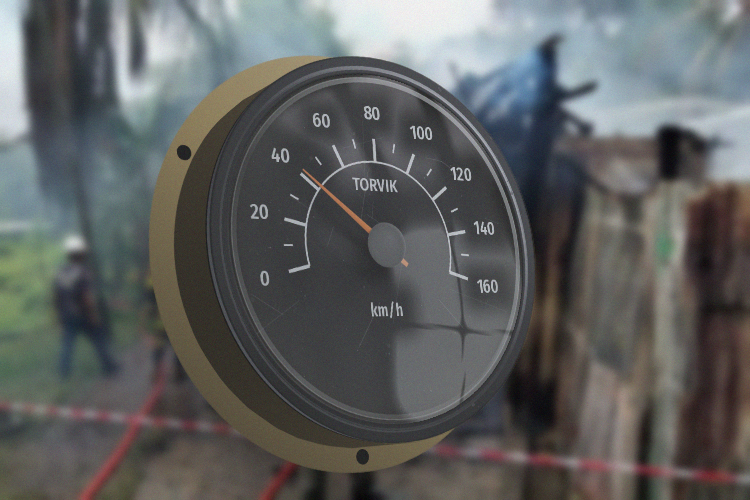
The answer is 40 km/h
